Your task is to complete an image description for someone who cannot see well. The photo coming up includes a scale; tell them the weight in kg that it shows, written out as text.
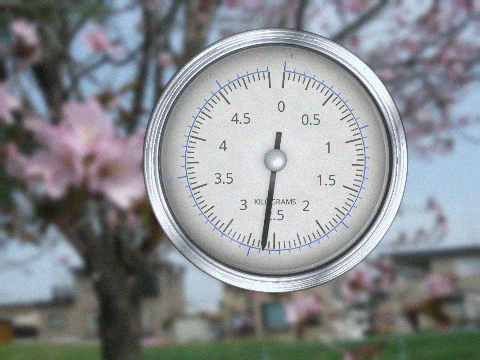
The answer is 2.6 kg
